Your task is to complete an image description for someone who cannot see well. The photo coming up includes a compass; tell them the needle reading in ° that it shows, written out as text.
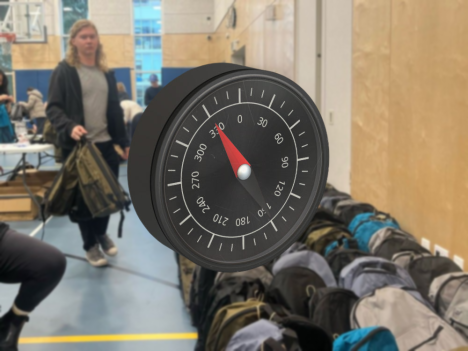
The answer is 330 °
